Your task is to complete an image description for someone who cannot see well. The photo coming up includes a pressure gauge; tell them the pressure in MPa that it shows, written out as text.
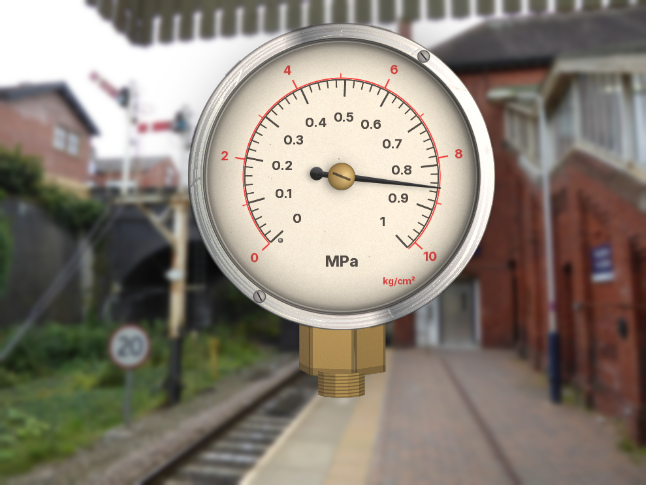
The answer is 0.85 MPa
